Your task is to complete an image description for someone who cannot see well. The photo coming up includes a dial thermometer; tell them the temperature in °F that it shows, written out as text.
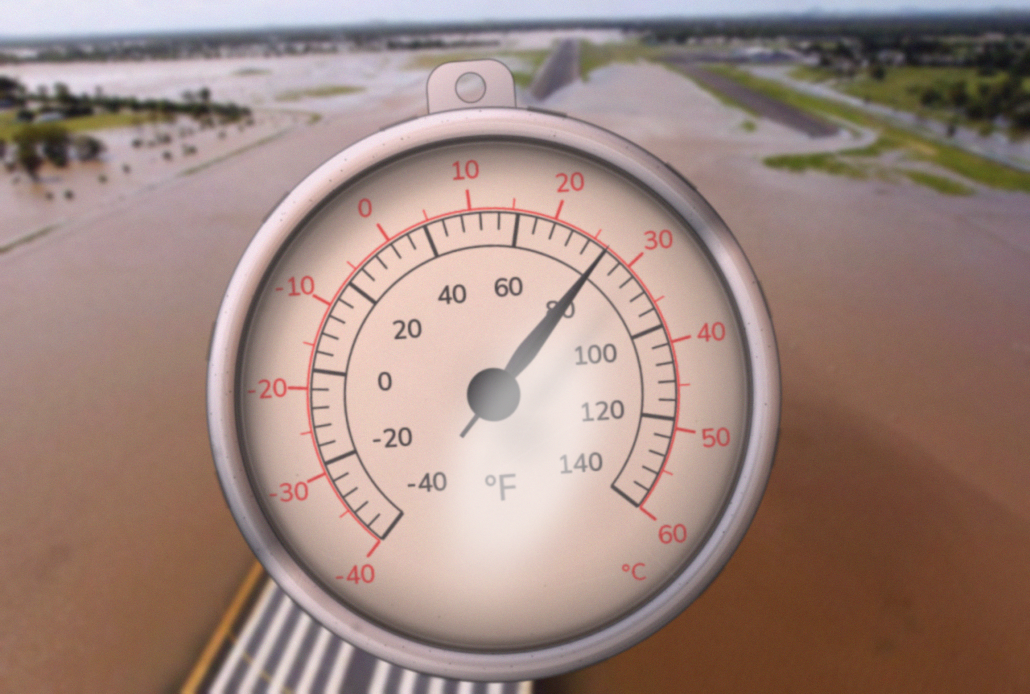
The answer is 80 °F
